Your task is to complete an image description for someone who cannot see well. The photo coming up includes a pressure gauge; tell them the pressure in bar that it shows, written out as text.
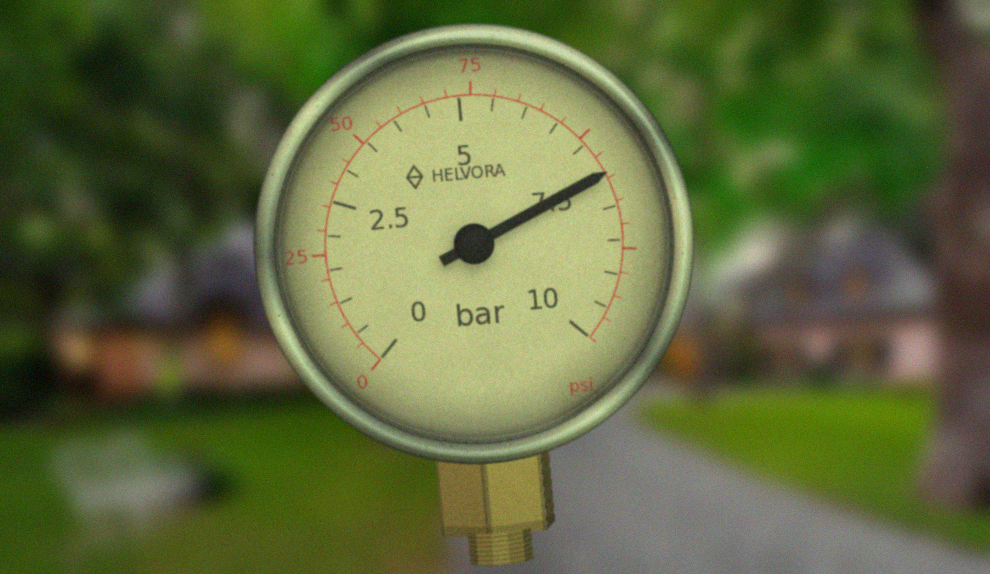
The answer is 7.5 bar
